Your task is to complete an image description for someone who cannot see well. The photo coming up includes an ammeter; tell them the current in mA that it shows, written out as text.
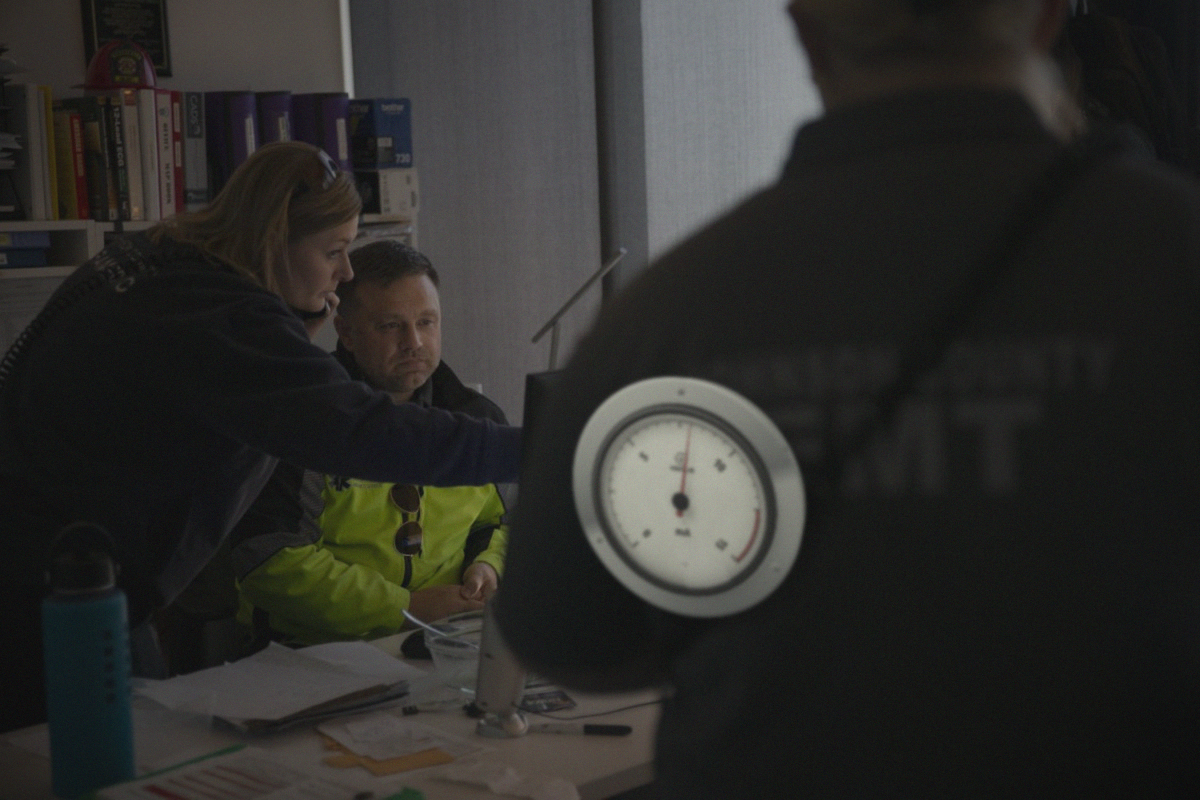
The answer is 8 mA
